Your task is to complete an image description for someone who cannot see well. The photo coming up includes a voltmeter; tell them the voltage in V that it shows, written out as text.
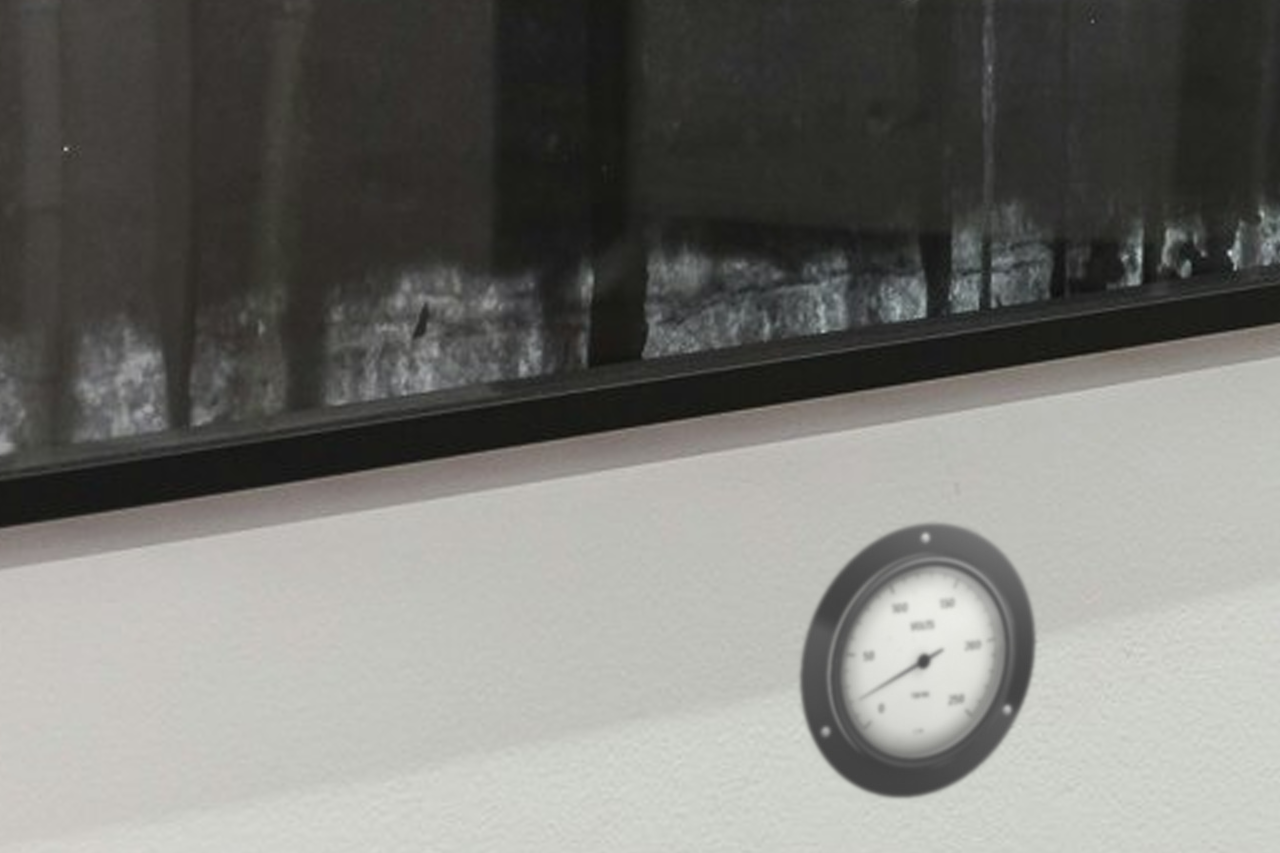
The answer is 20 V
